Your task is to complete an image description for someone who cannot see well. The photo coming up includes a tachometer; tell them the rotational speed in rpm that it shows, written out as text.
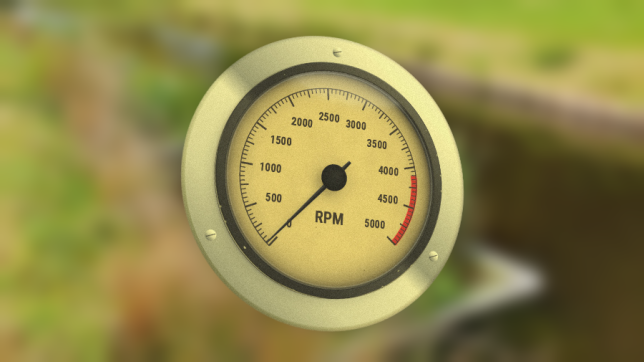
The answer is 50 rpm
